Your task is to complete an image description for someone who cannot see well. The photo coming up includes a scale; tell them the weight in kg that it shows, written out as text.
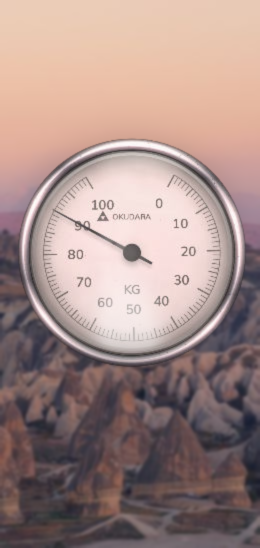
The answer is 90 kg
